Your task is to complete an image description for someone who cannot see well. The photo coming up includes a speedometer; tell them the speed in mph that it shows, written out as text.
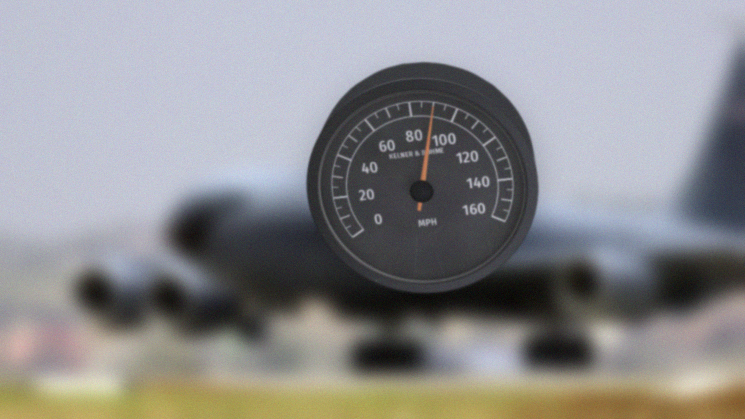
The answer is 90 mph
